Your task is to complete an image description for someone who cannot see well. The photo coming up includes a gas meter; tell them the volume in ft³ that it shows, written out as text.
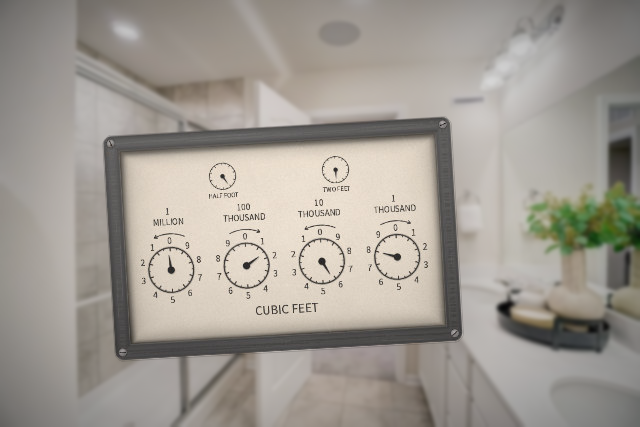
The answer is 15800 ft³
